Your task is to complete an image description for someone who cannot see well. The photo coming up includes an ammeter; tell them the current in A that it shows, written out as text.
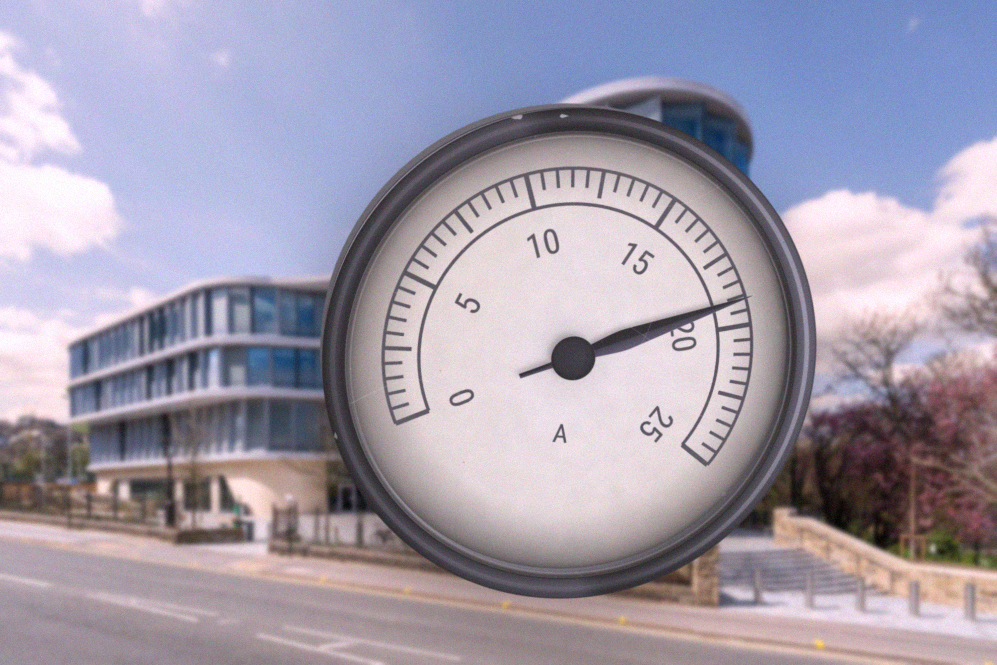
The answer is 19 A
